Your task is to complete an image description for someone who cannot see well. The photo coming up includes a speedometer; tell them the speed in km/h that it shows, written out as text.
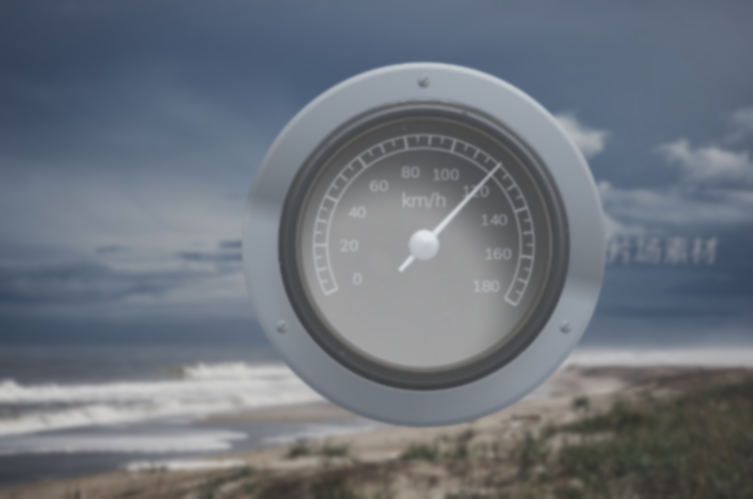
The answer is 120 km/h
